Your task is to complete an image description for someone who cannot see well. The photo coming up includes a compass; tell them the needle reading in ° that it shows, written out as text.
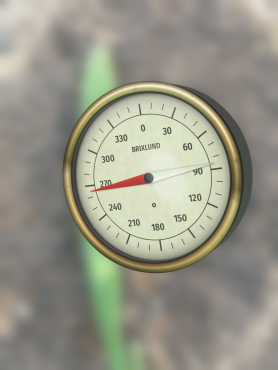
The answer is 265 °
